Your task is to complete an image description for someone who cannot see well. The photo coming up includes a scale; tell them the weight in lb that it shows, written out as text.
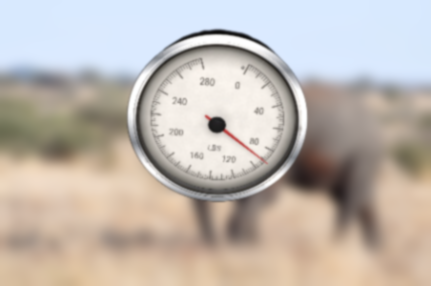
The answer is 90 lb
